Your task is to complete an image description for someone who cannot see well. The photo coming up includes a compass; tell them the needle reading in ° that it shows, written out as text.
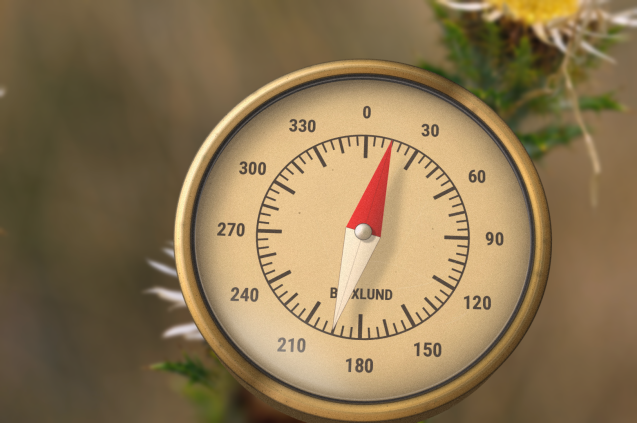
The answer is 15 °
